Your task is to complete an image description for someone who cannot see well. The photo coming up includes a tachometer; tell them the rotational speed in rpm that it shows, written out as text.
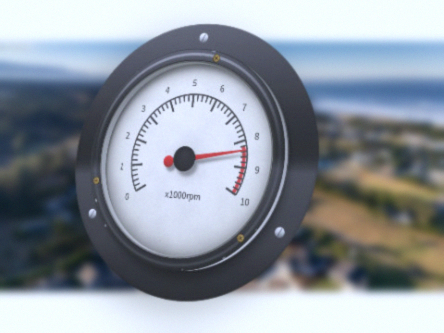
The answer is 8400 rpm
